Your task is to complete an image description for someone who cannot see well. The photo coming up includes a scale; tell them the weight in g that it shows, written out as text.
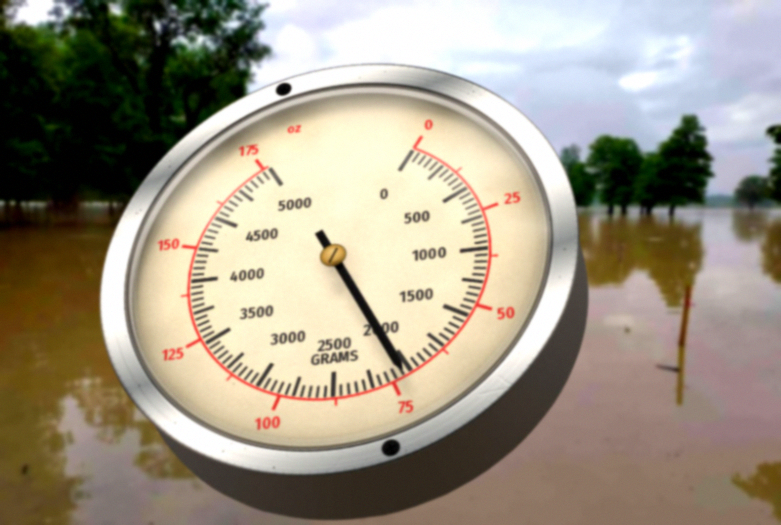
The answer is 2050 g
